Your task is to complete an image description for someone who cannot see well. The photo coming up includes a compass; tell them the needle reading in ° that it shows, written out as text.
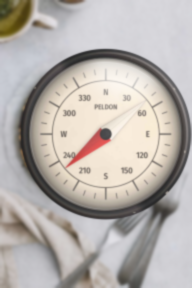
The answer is 230 °
